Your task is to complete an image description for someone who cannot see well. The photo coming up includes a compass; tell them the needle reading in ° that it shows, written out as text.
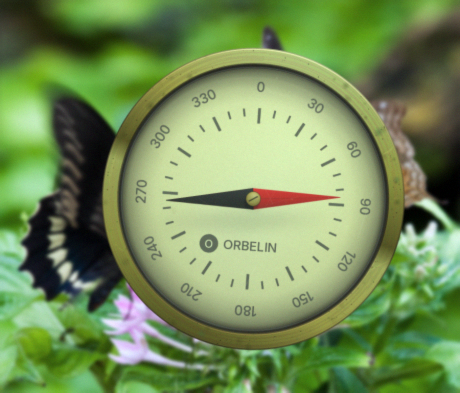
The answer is 85 °
